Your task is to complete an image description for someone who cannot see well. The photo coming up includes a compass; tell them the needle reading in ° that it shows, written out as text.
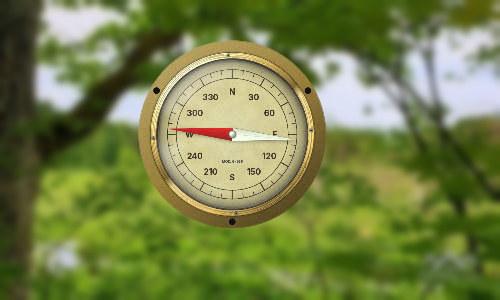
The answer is 275 °
